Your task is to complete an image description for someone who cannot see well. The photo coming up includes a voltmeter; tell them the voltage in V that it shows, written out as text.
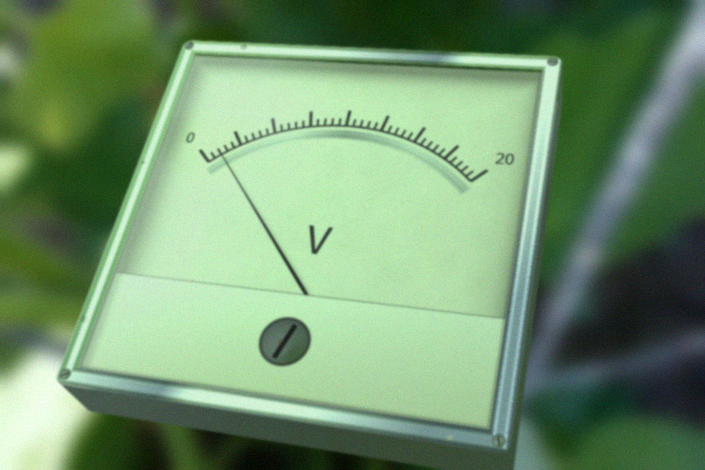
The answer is 1 V
